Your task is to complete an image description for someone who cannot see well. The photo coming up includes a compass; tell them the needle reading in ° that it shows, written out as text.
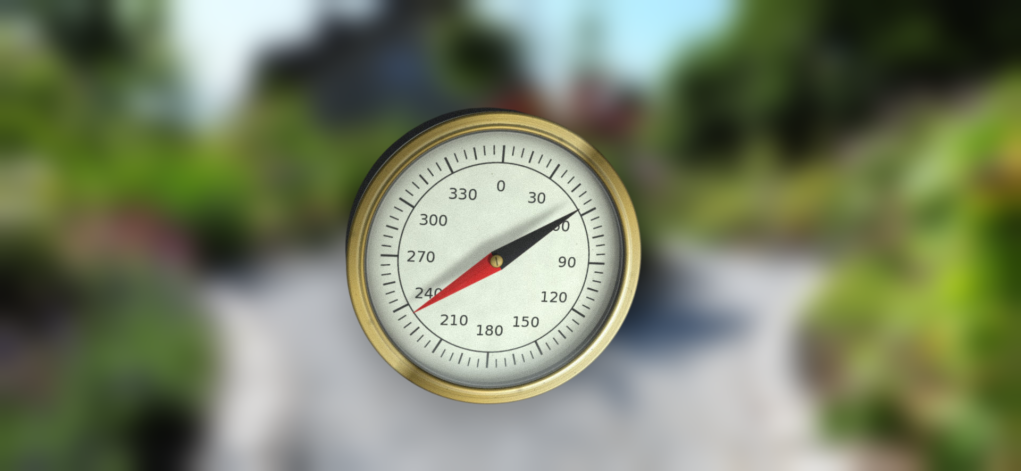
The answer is 235 °
